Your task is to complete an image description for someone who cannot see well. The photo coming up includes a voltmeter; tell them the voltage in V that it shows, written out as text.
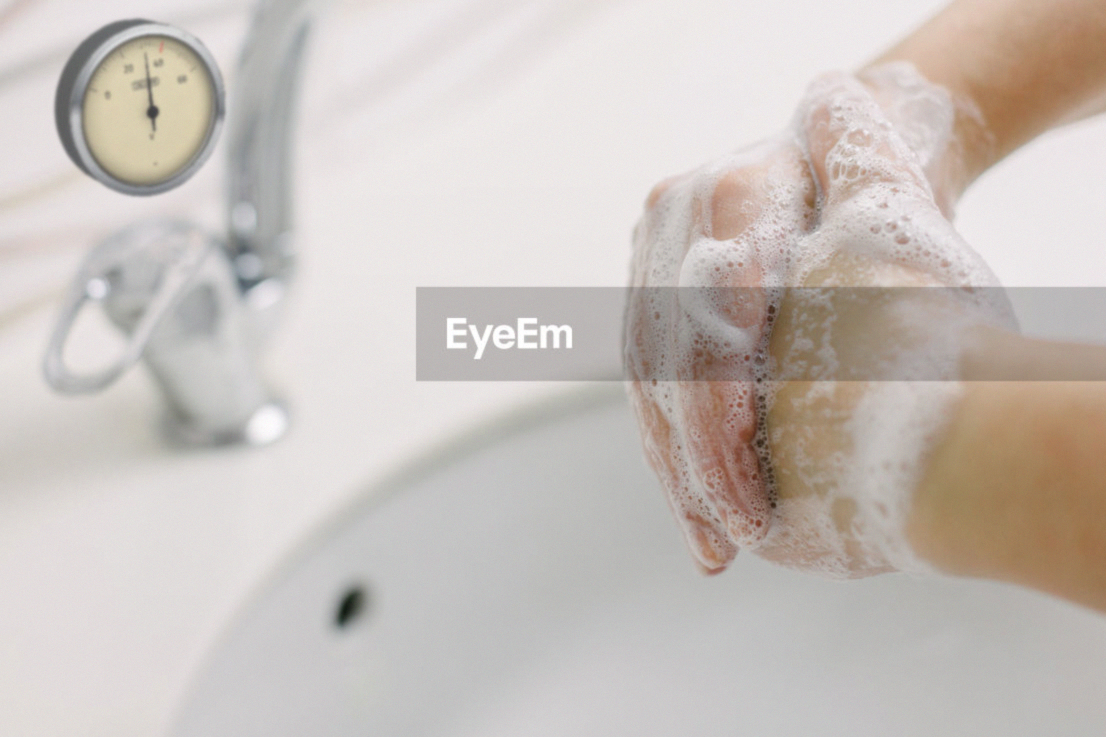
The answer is 30 V
